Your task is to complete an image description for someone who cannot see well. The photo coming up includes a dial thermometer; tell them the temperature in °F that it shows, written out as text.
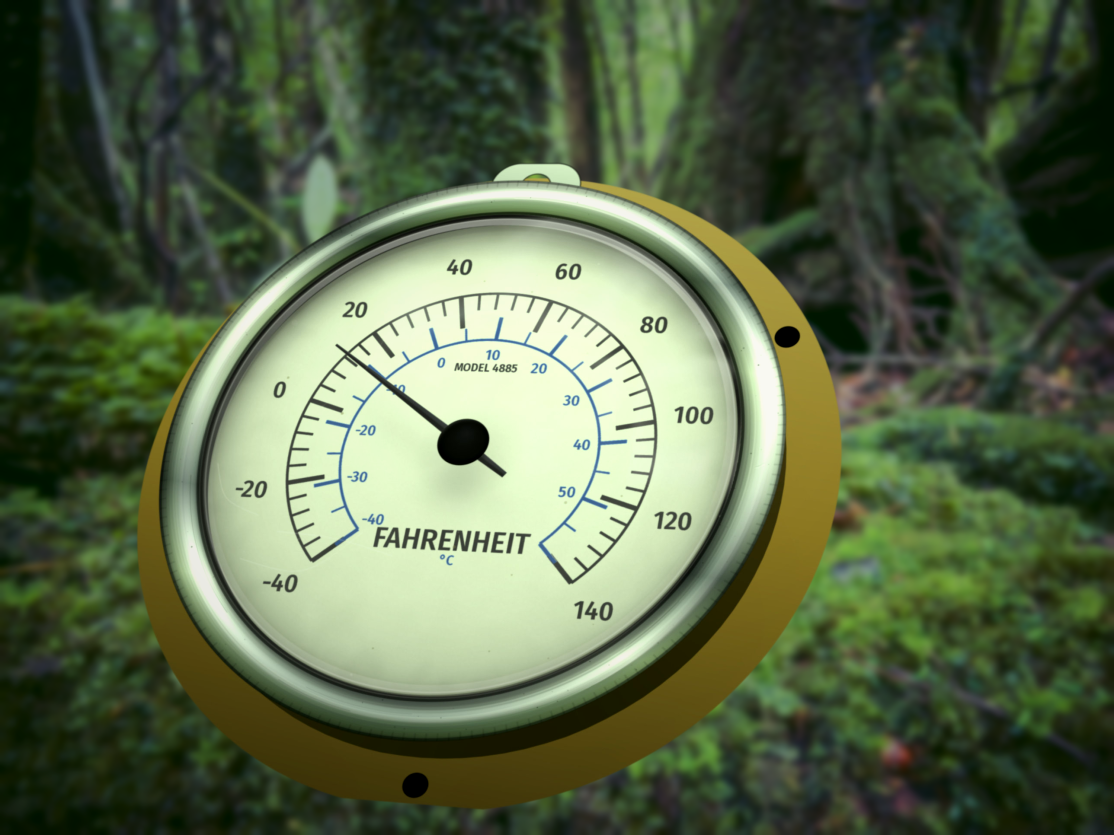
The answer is 12 °F
